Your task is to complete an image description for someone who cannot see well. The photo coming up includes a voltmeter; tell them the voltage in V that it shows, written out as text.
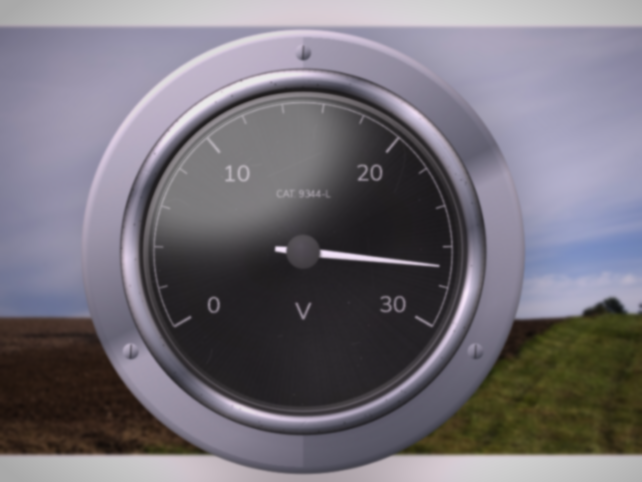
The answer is 27 V
